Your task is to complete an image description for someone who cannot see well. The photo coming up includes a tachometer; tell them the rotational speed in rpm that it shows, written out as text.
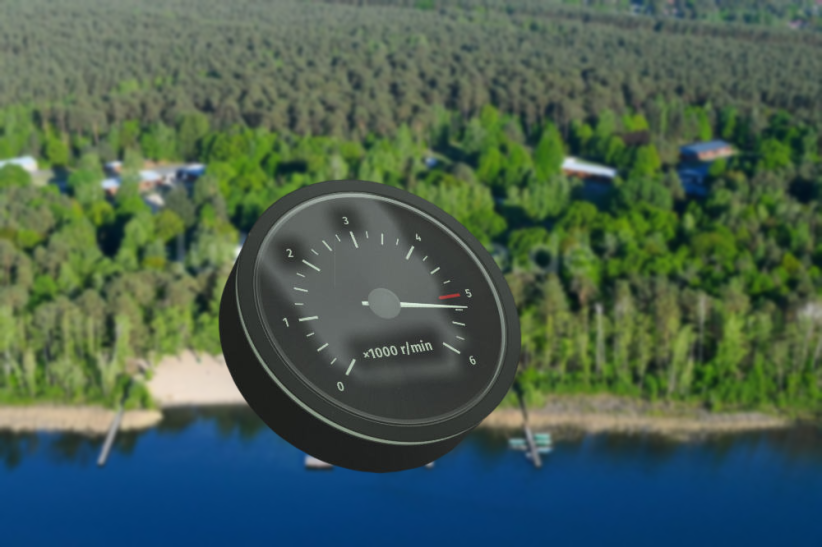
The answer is 5250 rpm
